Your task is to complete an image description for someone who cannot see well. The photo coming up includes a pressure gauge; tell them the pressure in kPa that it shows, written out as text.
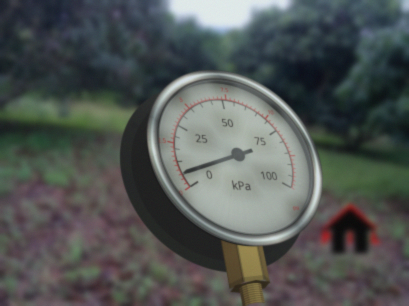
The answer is 5 kPa
